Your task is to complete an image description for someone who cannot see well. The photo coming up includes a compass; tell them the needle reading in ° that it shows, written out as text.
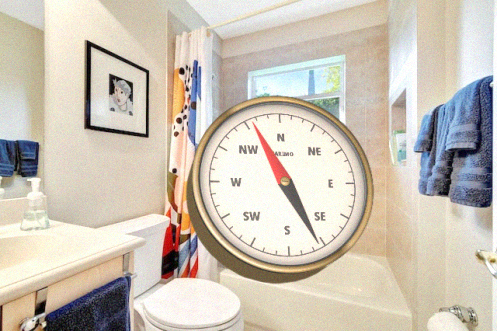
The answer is 335 °
